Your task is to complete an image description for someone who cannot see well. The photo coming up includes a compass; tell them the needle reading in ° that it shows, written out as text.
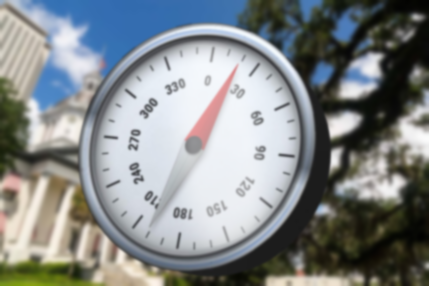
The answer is 20 °
